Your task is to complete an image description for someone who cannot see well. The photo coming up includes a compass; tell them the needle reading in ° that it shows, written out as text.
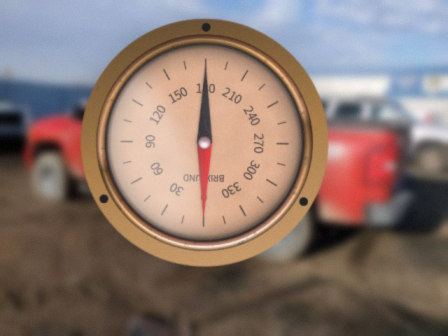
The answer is 0 °
